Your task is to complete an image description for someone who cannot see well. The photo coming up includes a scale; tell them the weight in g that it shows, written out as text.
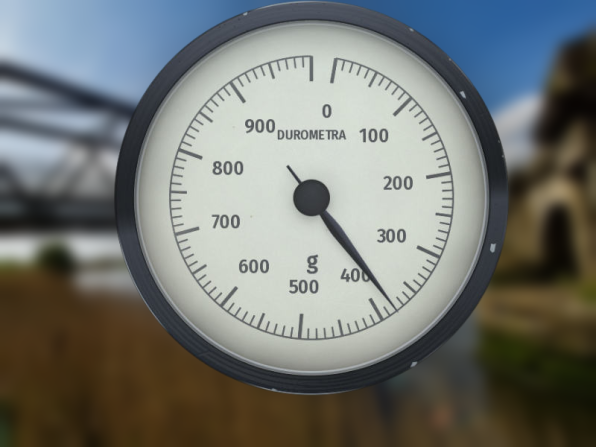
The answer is 380 g
